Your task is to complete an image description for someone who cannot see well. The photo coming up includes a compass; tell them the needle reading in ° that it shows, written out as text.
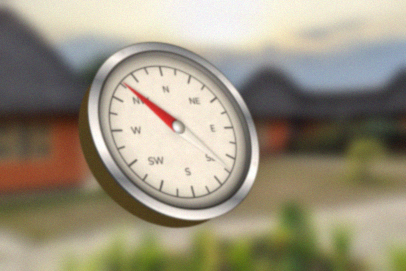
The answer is 315 °
